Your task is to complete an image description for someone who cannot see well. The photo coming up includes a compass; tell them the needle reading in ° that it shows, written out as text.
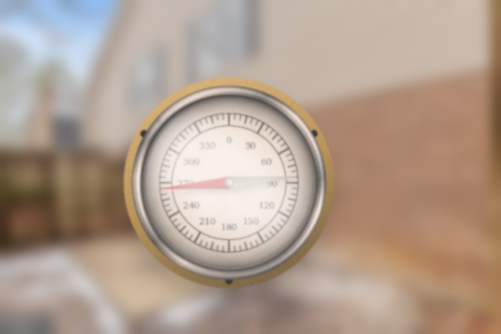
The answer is 265 °
